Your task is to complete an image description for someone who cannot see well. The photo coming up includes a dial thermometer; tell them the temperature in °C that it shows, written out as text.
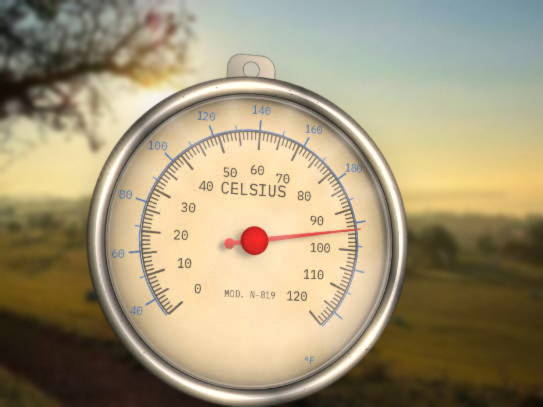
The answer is 95 °C
